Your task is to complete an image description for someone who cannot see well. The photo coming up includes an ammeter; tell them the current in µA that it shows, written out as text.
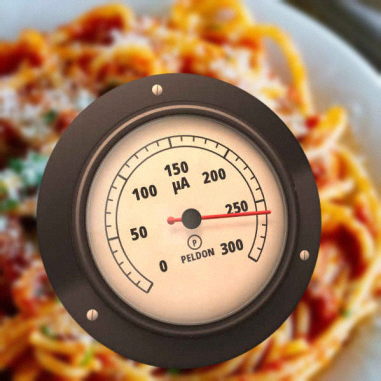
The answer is 260 µA
